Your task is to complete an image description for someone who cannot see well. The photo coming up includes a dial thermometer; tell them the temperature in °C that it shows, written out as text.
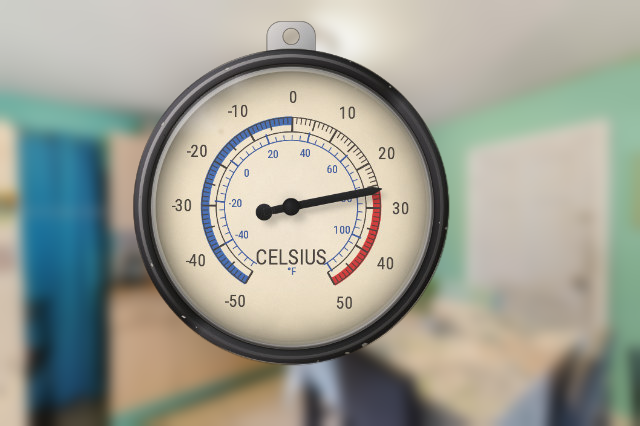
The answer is 26 °C
